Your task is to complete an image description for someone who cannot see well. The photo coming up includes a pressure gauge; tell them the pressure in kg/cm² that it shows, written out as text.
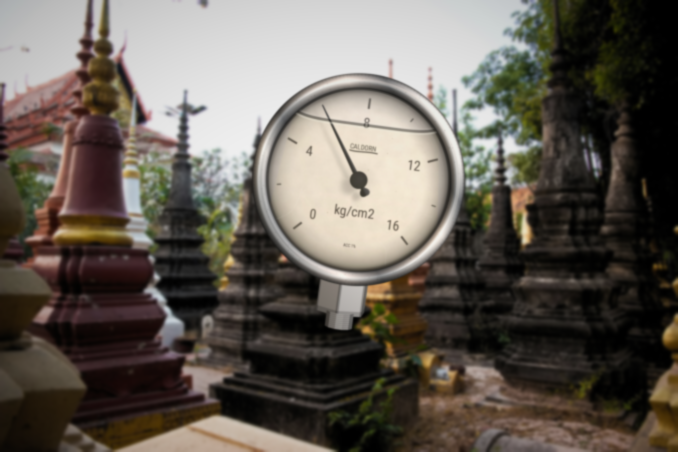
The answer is 6 kg/cm²
